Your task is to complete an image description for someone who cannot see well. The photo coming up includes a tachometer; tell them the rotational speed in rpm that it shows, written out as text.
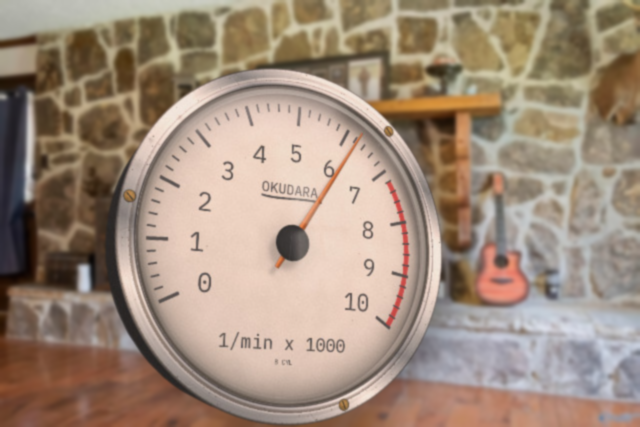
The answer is 6200 rpm
